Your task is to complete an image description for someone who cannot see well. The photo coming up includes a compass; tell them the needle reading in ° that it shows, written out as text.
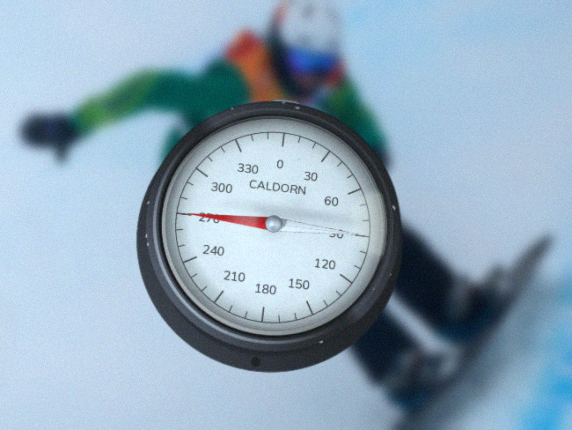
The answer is 270 °
